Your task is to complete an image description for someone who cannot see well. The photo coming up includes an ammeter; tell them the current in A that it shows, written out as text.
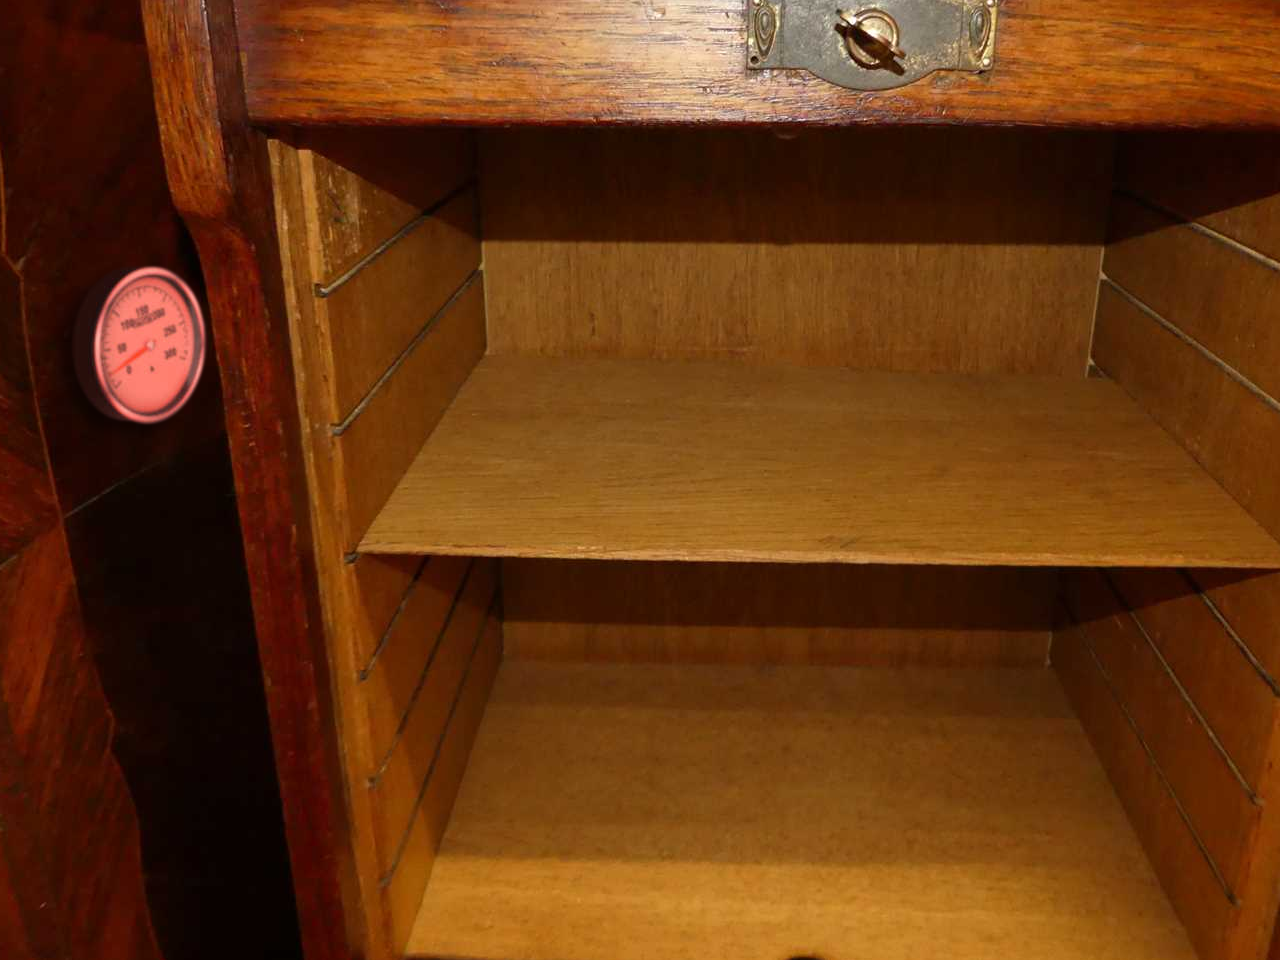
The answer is 20 A
